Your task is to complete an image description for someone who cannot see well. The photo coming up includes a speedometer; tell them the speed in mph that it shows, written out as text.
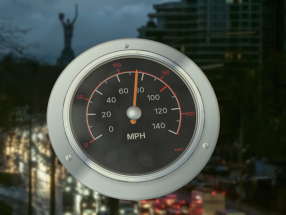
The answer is 75 mph
